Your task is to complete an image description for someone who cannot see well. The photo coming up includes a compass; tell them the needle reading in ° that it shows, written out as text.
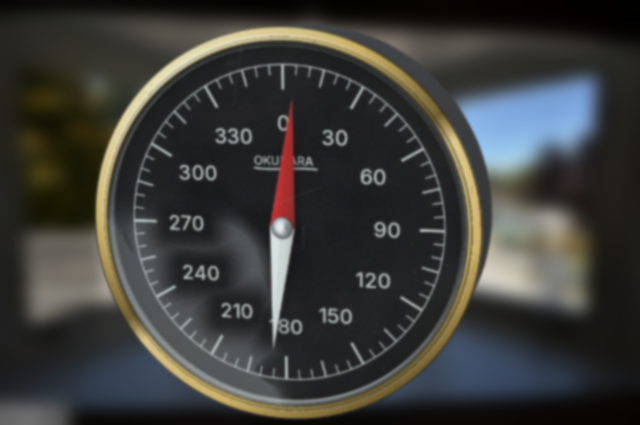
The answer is 5 °
